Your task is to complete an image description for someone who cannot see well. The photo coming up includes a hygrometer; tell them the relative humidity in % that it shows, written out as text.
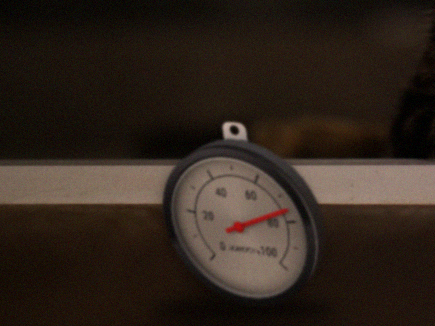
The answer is 75 %
